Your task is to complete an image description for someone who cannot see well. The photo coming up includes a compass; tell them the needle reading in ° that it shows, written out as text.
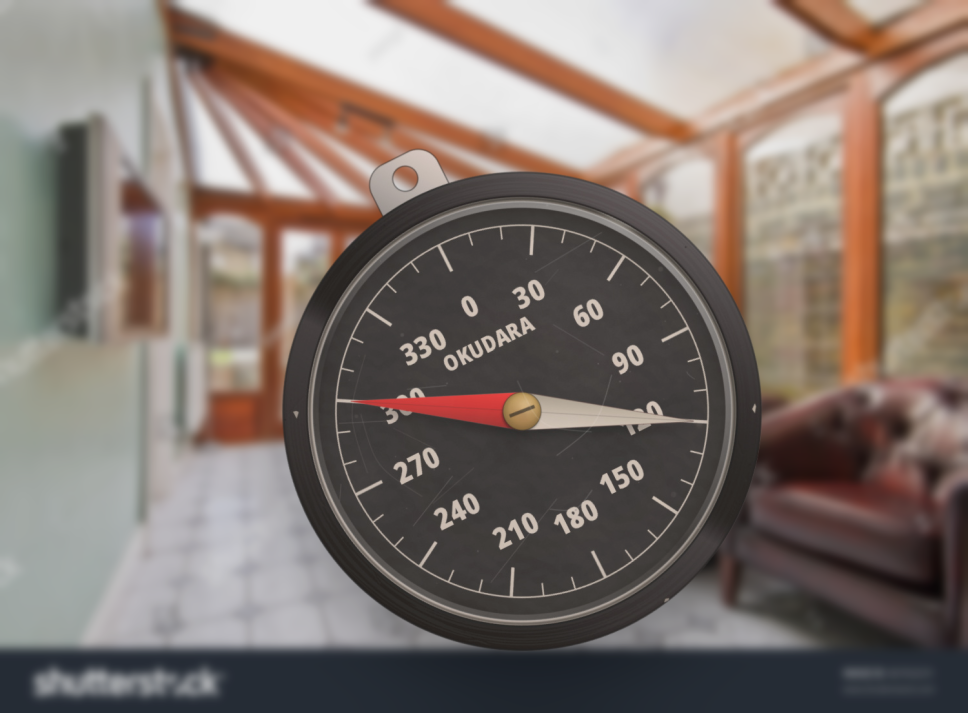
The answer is 300 °
